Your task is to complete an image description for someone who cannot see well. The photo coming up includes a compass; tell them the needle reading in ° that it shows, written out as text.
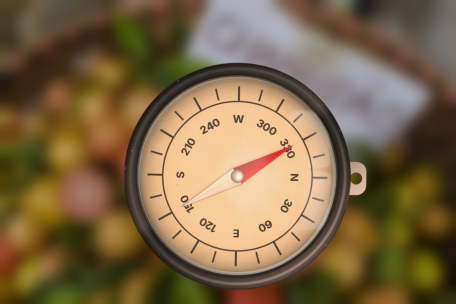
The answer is 330 °
